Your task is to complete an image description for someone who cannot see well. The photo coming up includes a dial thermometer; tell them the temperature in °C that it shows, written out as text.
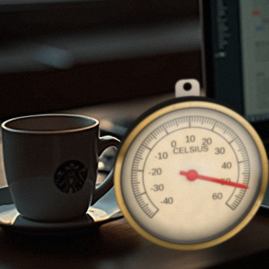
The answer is 50 °C
